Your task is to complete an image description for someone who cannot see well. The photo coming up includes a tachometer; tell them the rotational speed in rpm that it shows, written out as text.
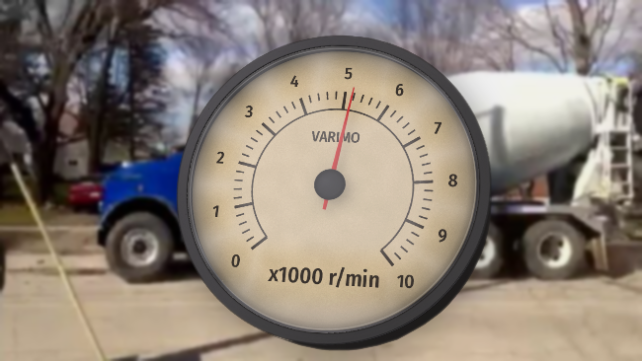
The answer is 5200 rpm
